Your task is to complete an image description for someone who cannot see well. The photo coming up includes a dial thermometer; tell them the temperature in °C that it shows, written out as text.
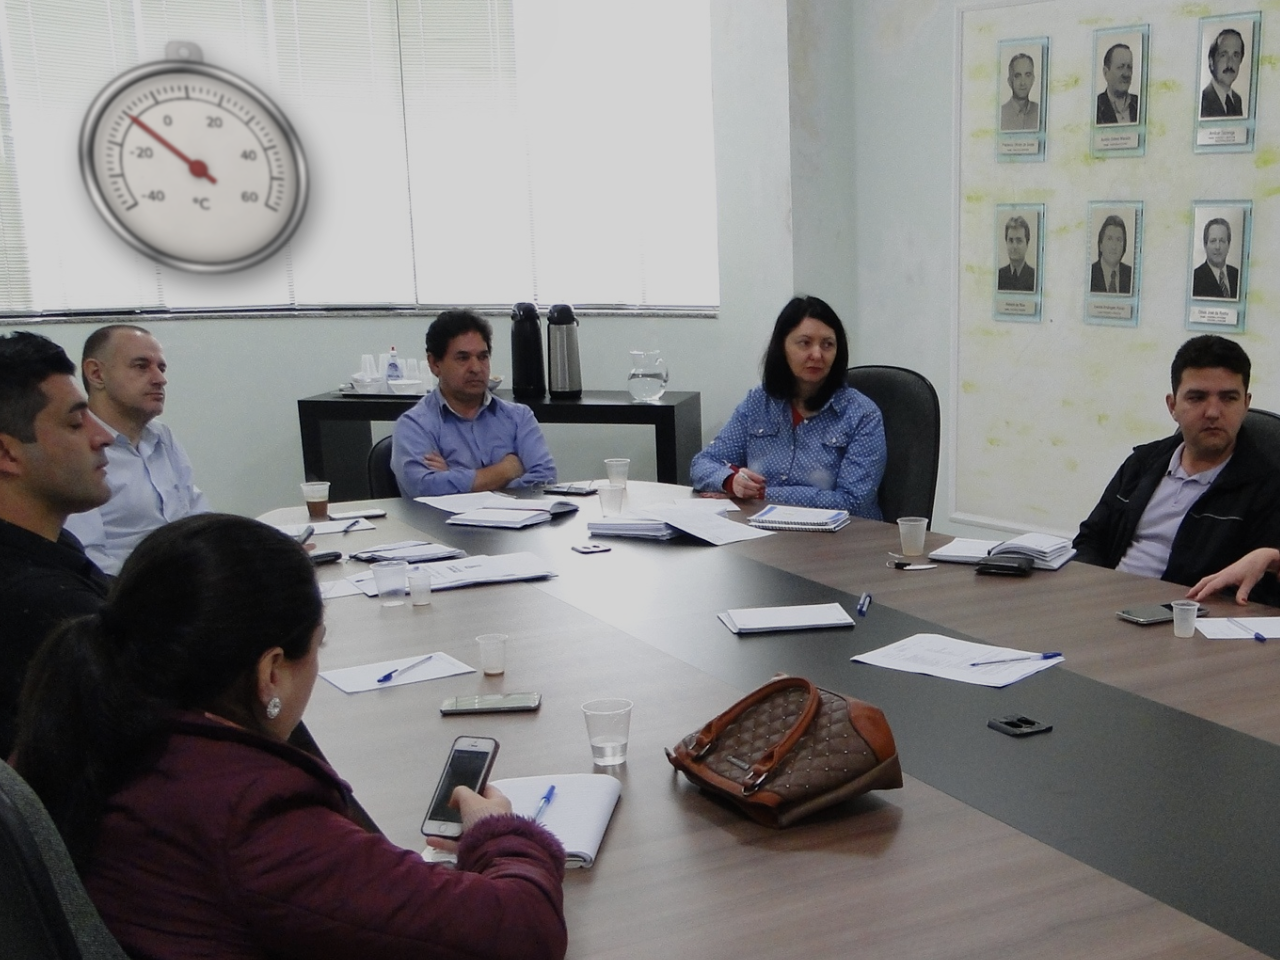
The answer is -10 °C
